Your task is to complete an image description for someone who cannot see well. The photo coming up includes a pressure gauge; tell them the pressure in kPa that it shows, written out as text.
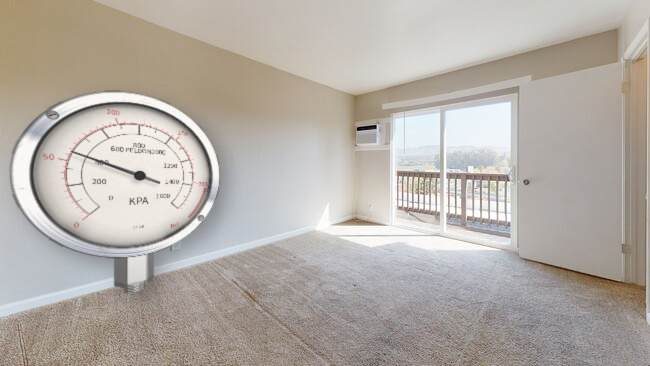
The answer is 400 kPa
